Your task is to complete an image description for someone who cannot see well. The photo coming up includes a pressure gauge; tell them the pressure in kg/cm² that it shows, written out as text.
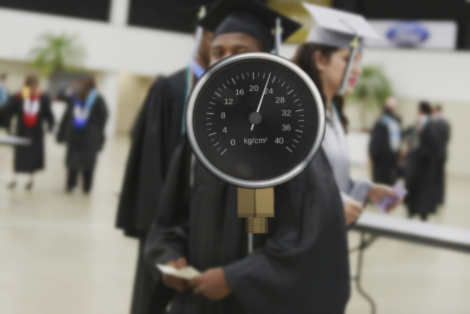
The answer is 23 kg/cm²
